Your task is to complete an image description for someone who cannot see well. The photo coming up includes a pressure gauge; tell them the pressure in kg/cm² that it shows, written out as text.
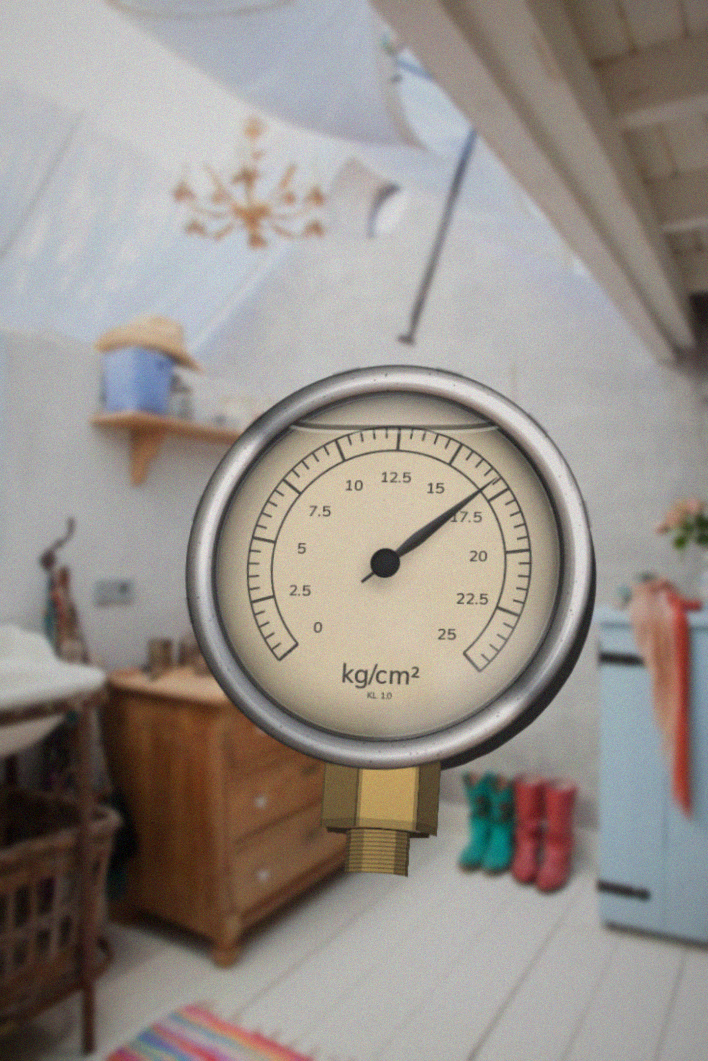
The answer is 17 kg/cm²
